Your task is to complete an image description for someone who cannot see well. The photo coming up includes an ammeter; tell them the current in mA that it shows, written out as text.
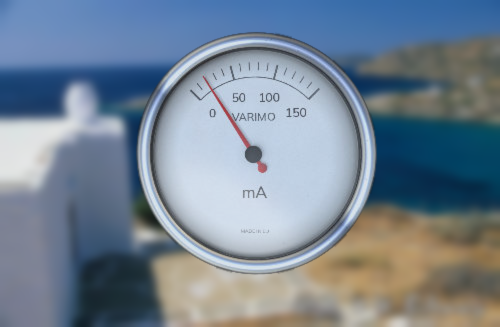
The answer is 20 mA
